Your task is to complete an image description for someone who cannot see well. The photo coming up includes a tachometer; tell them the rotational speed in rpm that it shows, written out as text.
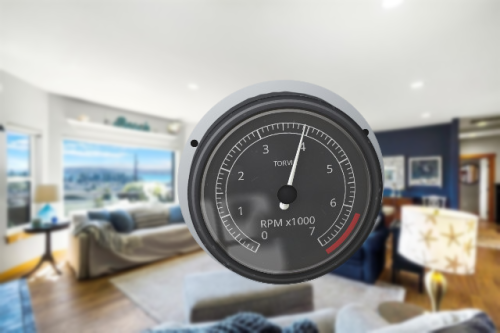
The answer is 3900 rpm
